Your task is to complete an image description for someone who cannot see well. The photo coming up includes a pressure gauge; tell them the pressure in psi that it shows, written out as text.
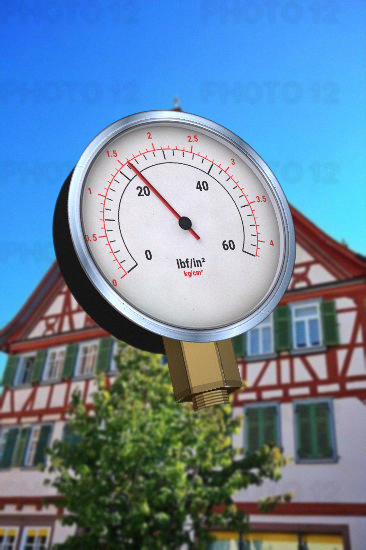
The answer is 22 psi
